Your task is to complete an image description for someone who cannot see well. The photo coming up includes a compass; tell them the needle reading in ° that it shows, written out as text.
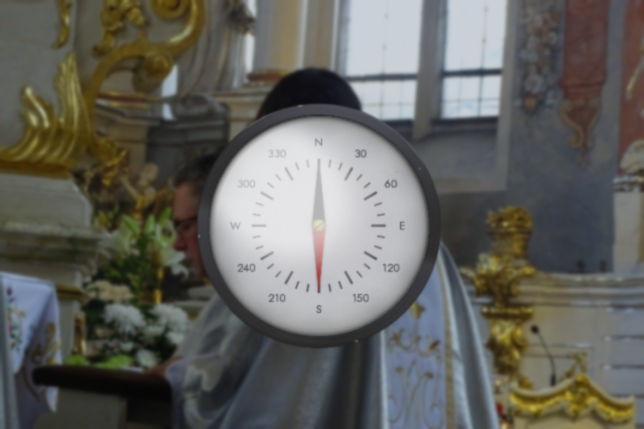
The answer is 180 °
